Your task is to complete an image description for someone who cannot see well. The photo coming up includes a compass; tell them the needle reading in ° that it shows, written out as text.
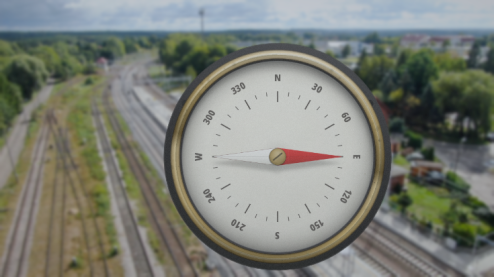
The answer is 90 °
